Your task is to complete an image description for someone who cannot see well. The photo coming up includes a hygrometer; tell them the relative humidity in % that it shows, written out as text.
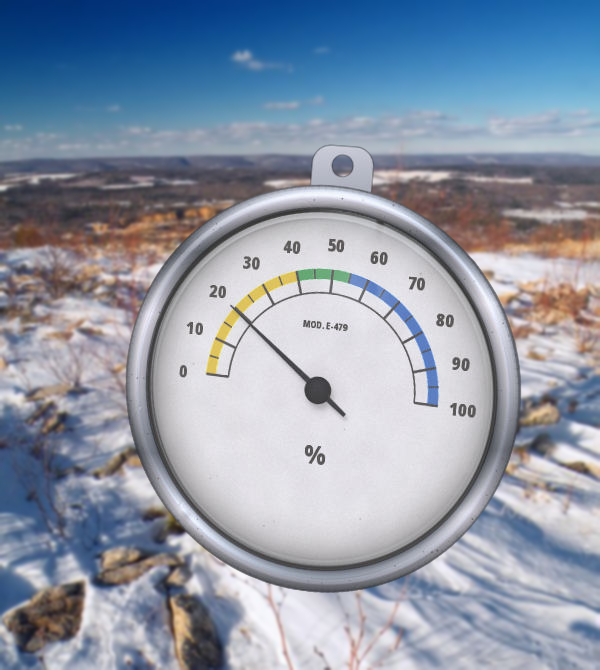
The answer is 20 %
